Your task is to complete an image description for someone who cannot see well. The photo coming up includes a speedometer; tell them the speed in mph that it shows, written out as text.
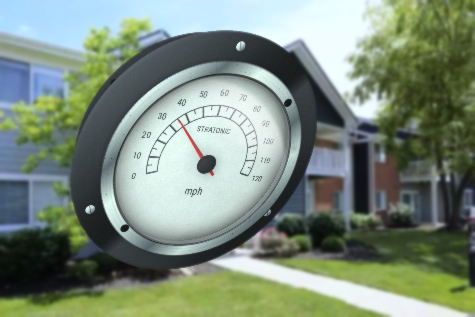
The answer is 35 mph
